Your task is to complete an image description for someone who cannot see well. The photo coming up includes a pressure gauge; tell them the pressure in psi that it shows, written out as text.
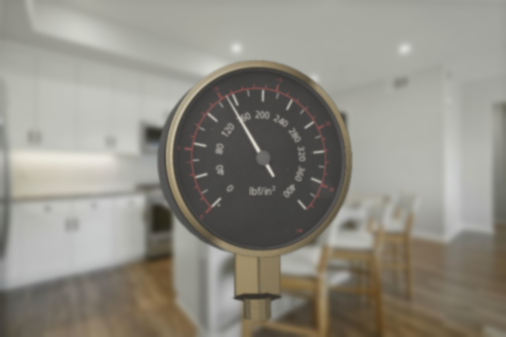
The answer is 150 psi
